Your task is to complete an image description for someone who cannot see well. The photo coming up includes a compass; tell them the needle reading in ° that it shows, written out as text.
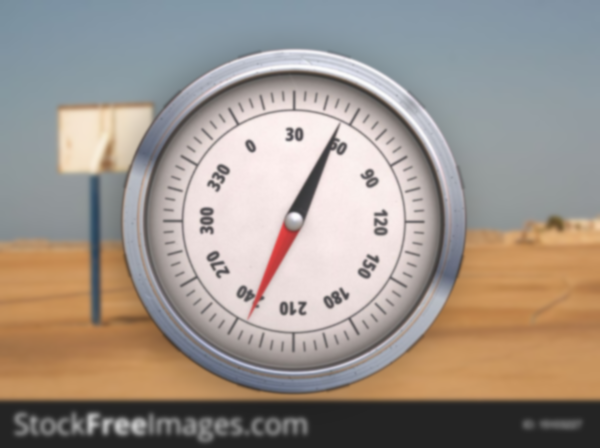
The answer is 235 °
